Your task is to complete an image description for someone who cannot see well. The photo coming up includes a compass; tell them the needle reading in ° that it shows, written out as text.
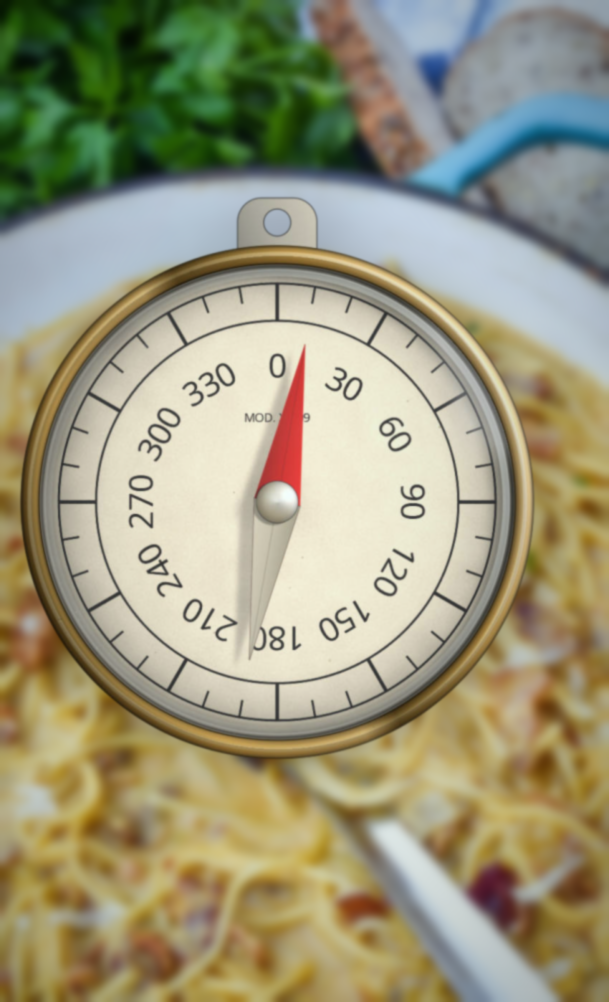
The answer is 10 °
